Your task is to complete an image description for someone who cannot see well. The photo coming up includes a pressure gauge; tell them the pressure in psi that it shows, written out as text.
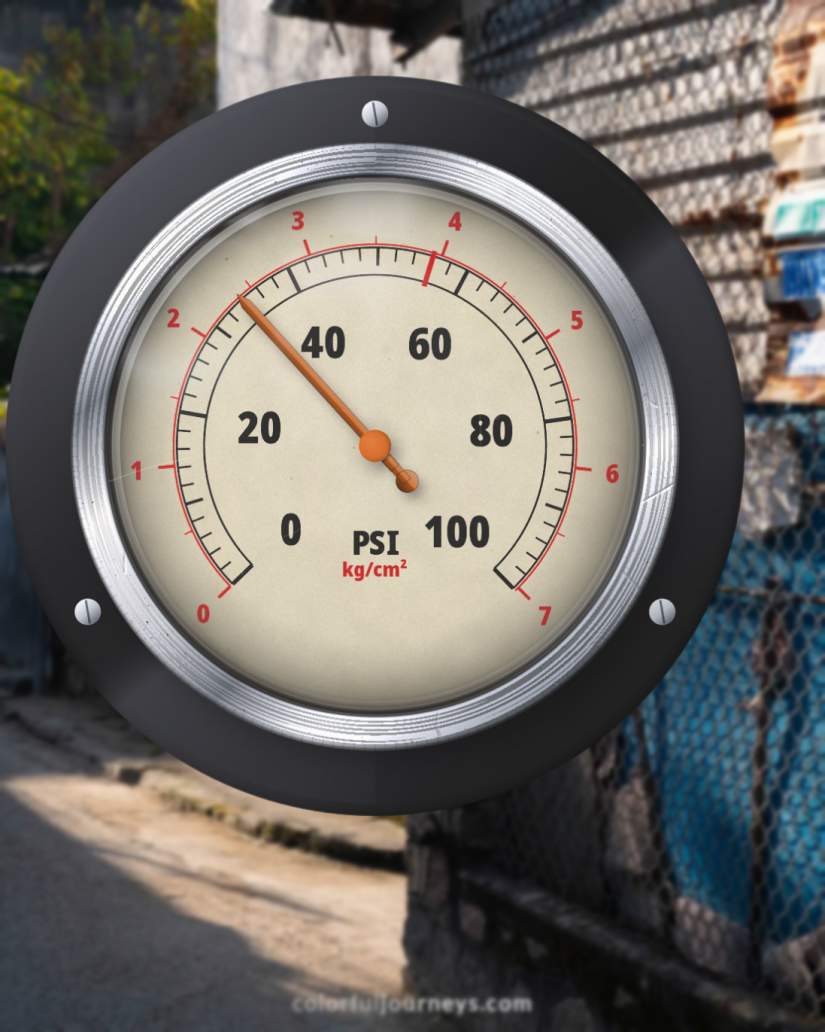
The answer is 34 psi
